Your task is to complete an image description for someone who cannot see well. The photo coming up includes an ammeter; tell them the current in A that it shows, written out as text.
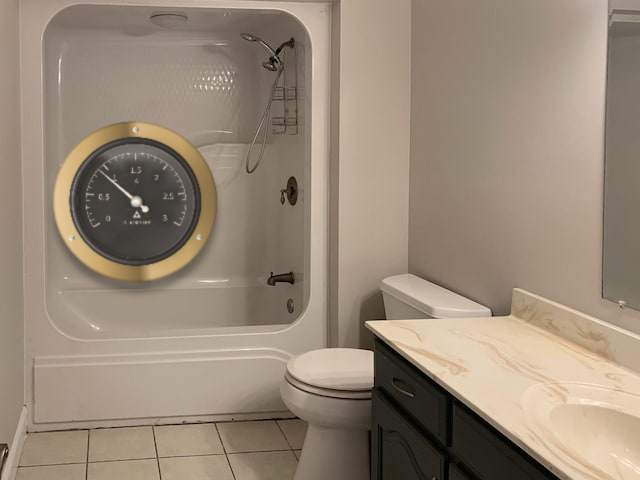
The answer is 0.9 A
